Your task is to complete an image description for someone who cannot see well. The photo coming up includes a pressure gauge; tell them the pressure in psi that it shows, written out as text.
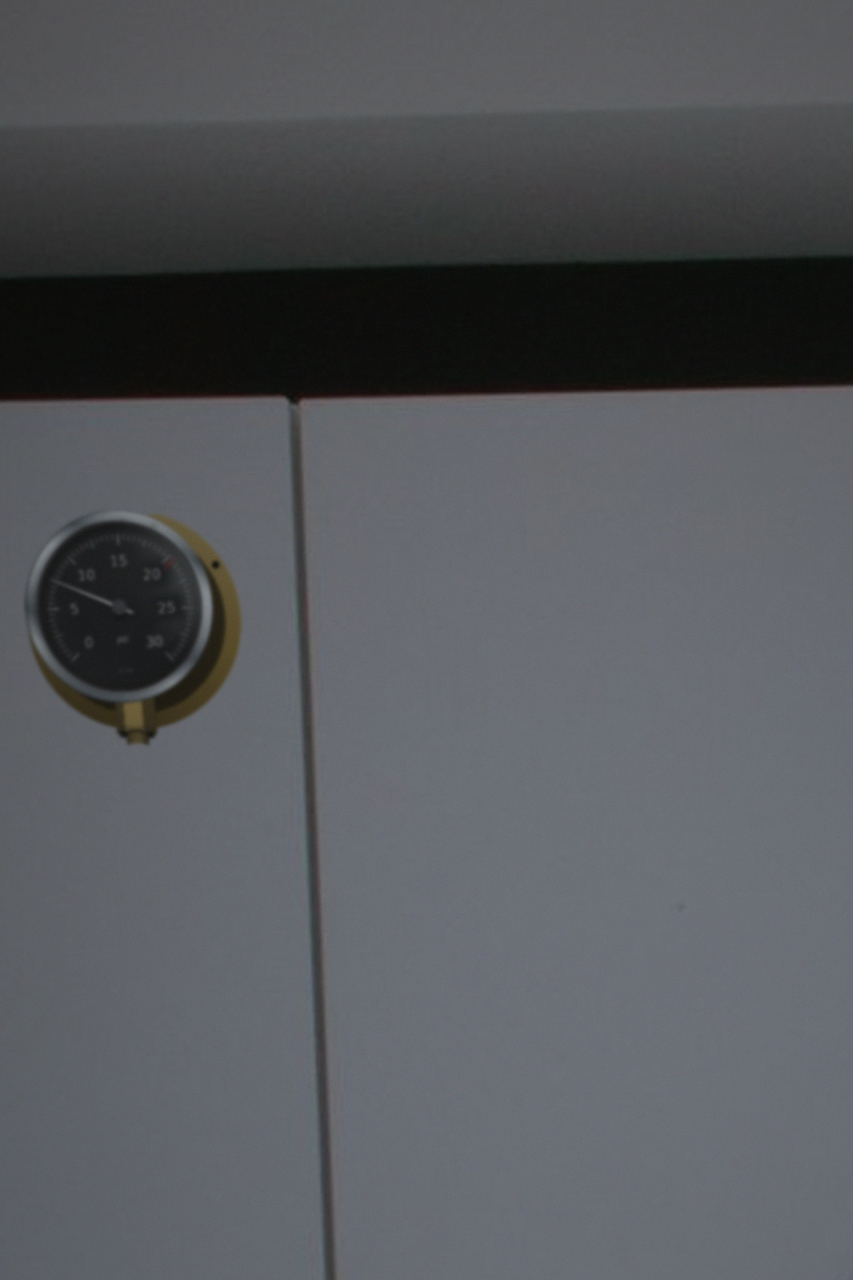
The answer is 7.5 psi
